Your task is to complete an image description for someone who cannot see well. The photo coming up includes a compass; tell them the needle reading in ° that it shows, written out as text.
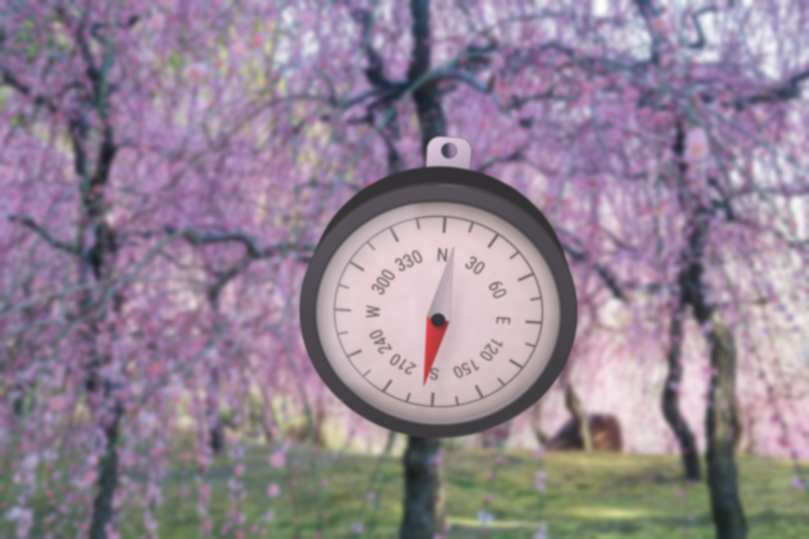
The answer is 187.5 °
